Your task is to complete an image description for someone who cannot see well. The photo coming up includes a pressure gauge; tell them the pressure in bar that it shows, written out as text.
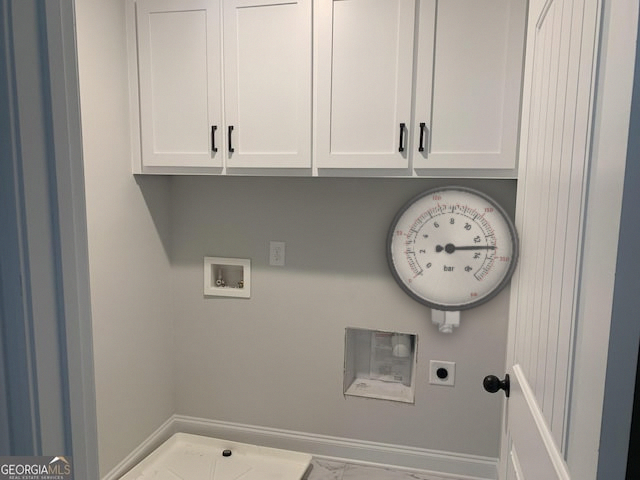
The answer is 13 bar
